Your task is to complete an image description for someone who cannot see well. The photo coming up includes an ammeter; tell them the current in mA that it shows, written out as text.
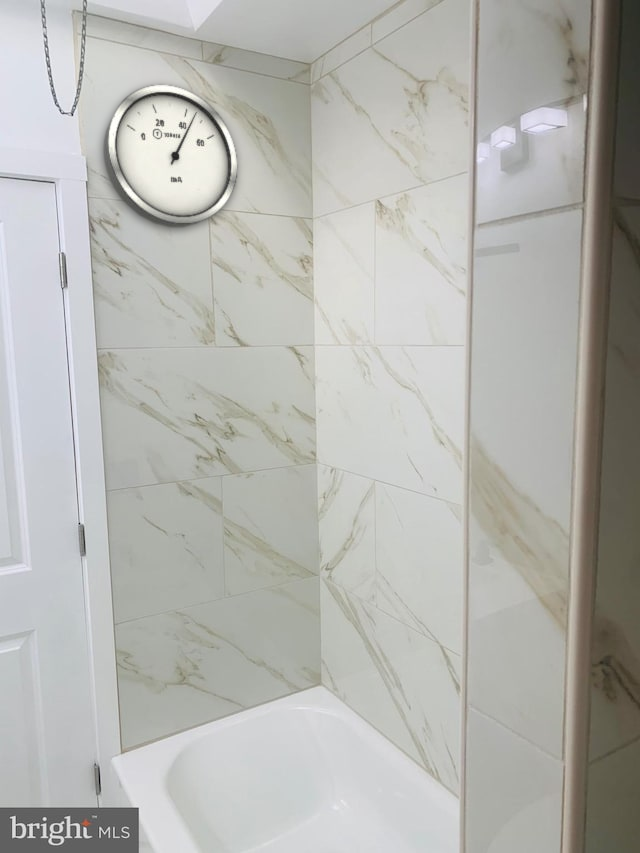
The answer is 45 mA
